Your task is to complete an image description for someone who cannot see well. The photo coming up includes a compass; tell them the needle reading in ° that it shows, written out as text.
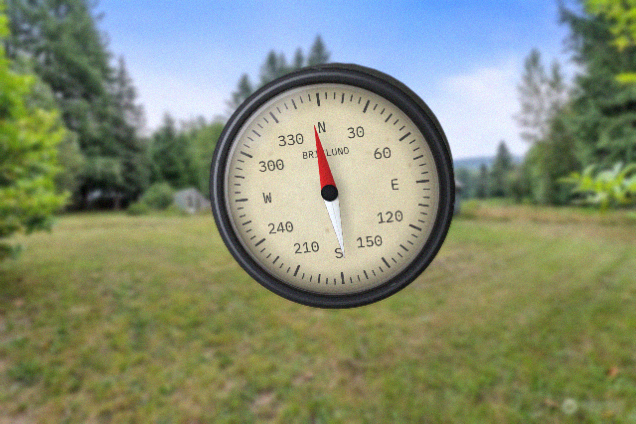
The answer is 355 °
